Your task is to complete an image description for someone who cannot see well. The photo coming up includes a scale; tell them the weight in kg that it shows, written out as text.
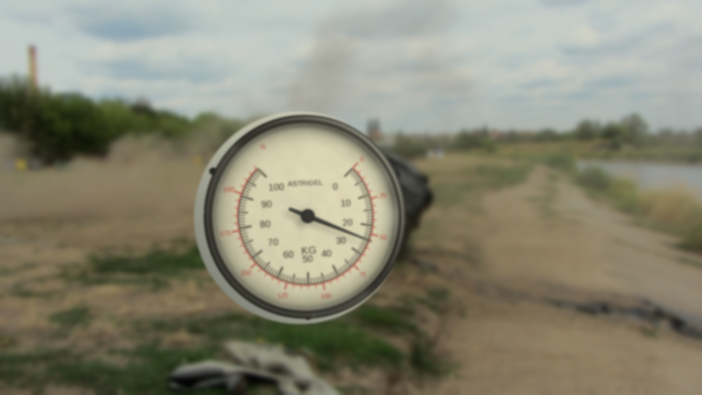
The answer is 25 kg
